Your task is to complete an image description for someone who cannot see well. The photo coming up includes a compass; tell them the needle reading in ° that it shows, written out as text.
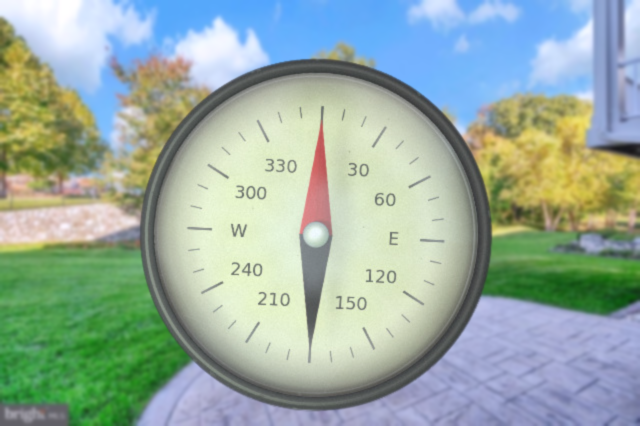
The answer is 0 °
